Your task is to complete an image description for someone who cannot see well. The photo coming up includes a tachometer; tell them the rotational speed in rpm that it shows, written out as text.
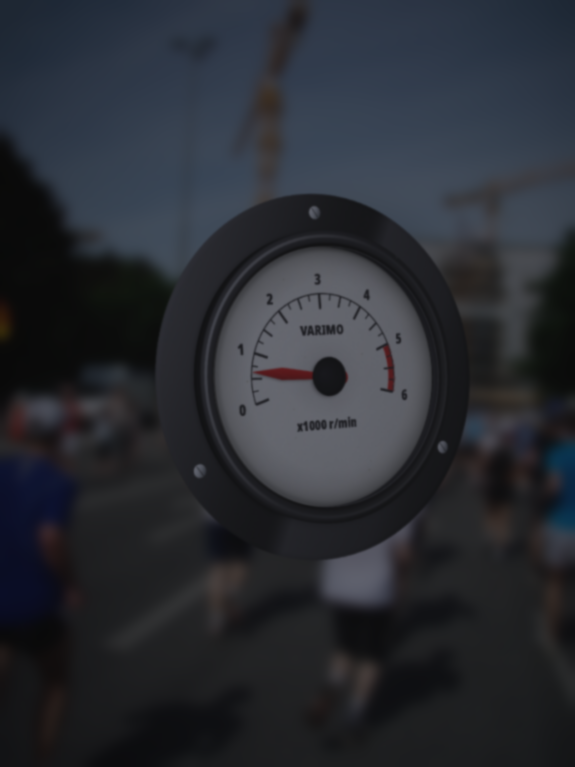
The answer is 625 rpm
